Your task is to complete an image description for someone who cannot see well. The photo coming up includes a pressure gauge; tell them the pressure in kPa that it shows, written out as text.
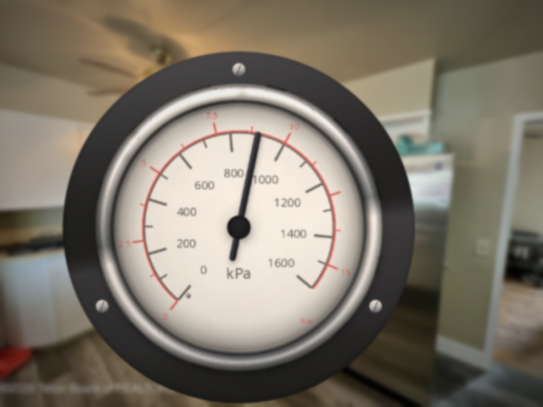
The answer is 900 kPa
